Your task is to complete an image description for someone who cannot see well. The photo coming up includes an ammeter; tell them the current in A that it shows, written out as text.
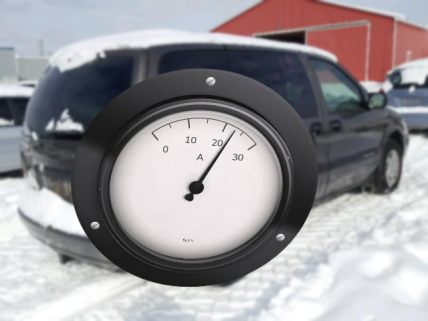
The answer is 22.5 A
